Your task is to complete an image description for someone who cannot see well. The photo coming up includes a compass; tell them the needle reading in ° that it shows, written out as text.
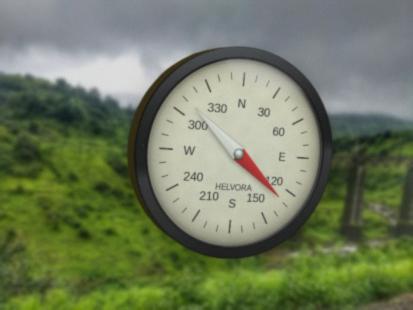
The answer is 130 °
